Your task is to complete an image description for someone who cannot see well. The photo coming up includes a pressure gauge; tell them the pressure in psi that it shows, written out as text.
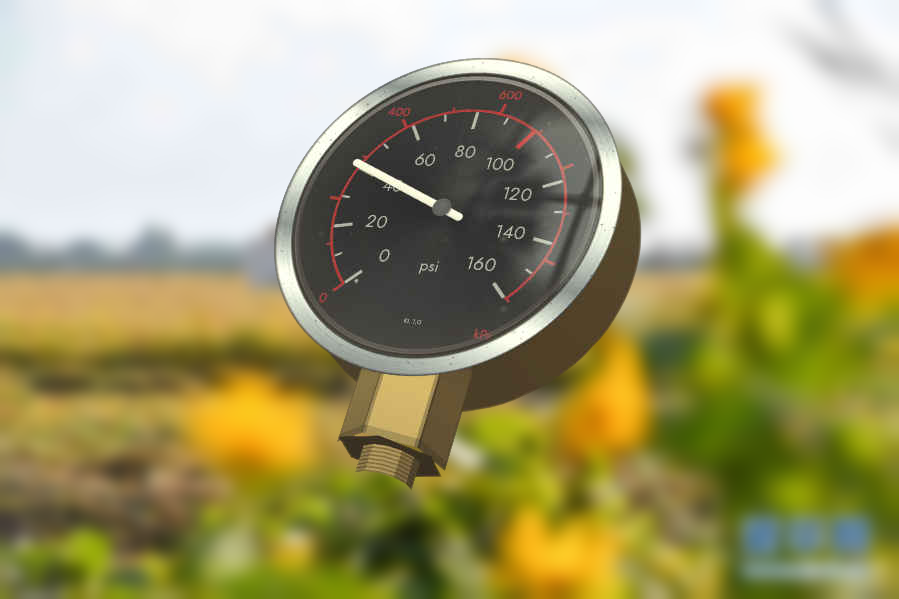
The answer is 40 psi
